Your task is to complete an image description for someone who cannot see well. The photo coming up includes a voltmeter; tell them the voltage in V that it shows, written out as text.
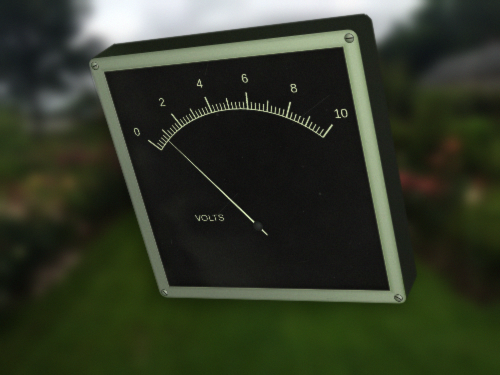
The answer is 1 V
